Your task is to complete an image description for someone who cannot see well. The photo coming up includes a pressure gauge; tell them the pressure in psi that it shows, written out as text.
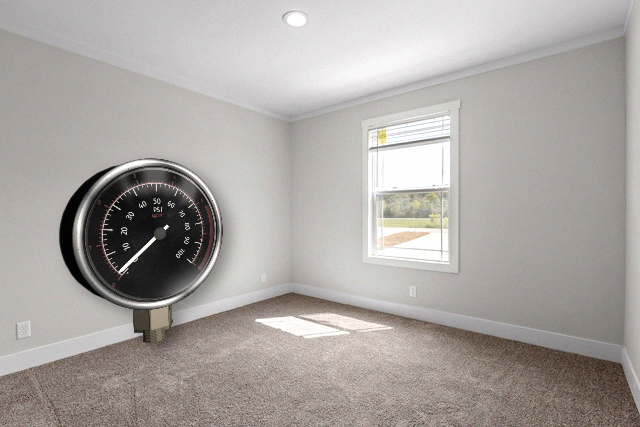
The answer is 2 psi
